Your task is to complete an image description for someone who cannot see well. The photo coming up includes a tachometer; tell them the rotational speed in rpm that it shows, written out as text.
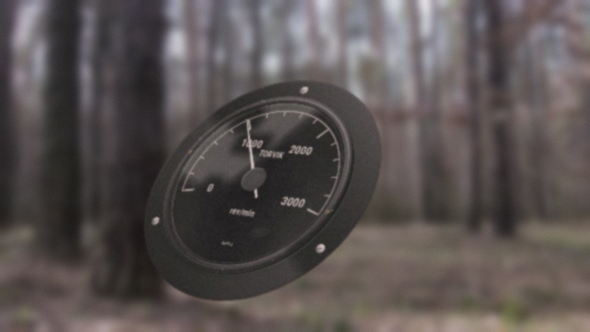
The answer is 1000 rpm
